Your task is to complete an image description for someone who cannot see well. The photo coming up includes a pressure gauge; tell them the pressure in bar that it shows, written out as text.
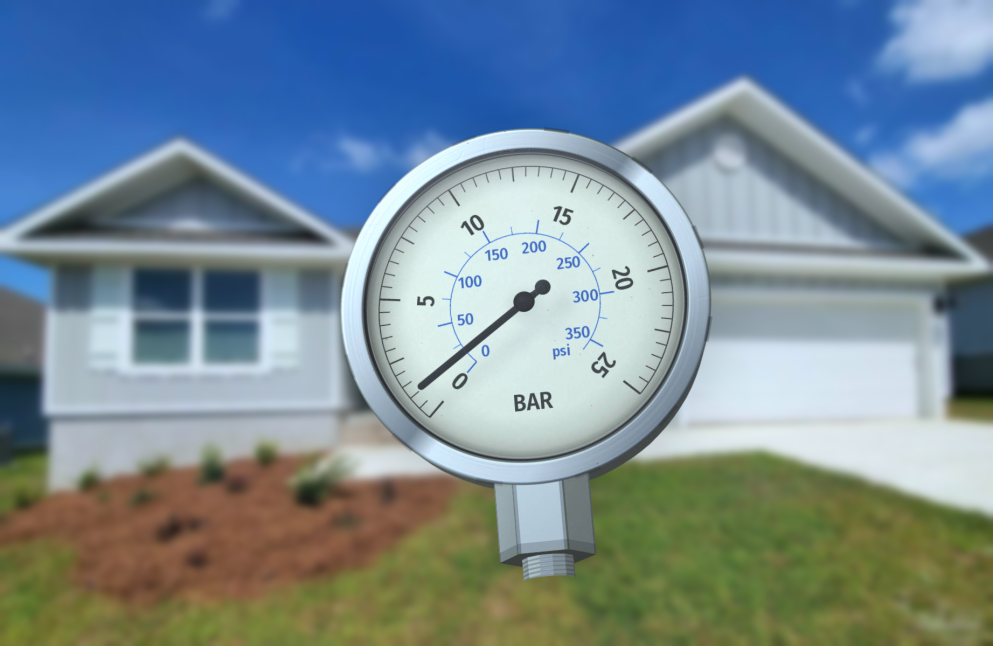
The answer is 1 bar
